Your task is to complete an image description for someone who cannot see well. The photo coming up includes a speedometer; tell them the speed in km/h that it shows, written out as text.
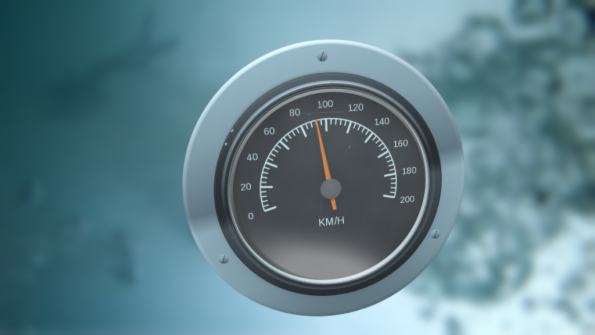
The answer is 92 km/h
